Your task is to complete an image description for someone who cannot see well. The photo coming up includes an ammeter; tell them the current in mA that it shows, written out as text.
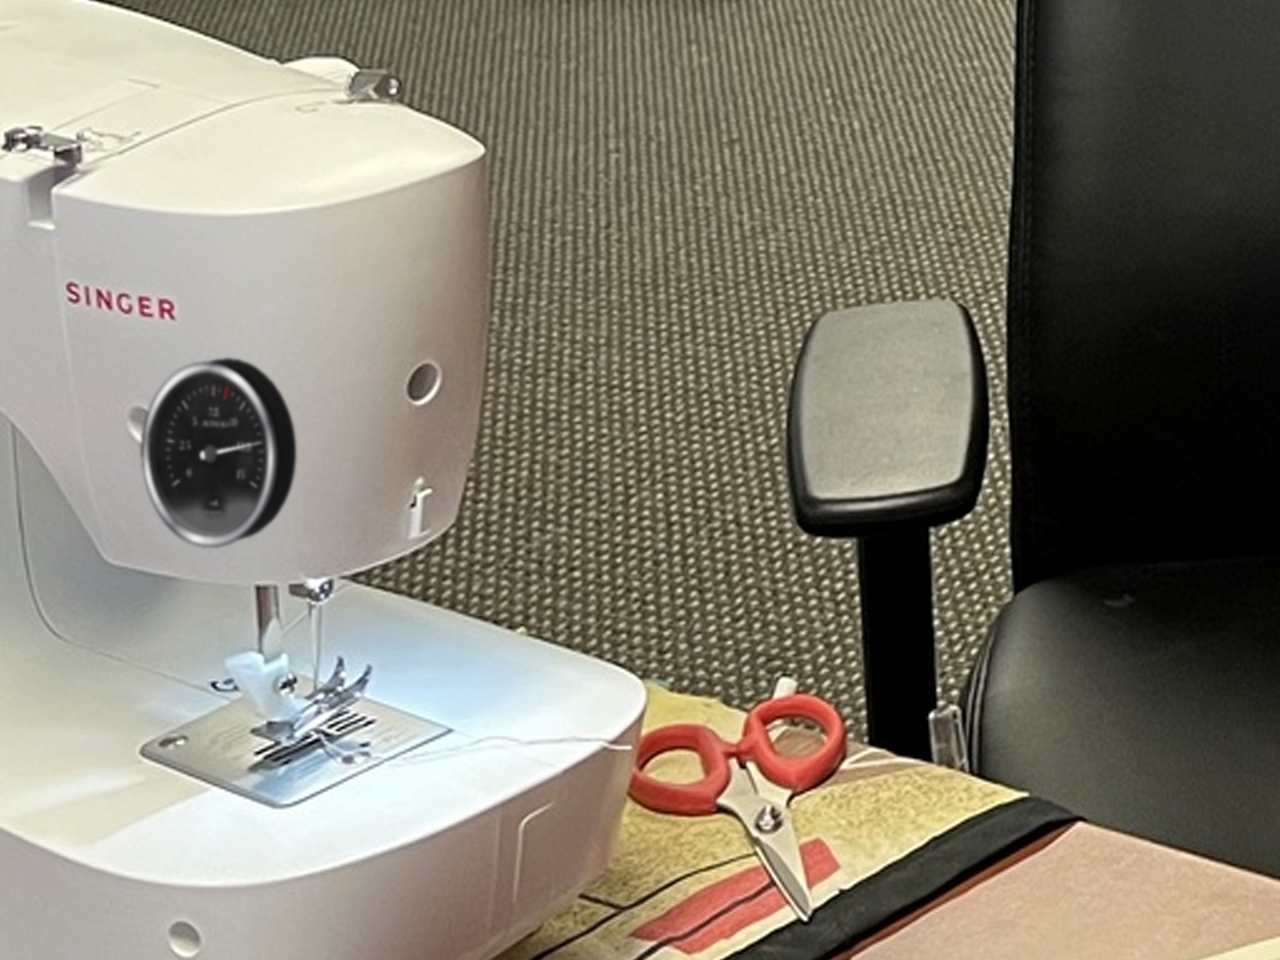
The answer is 12.5 mA
